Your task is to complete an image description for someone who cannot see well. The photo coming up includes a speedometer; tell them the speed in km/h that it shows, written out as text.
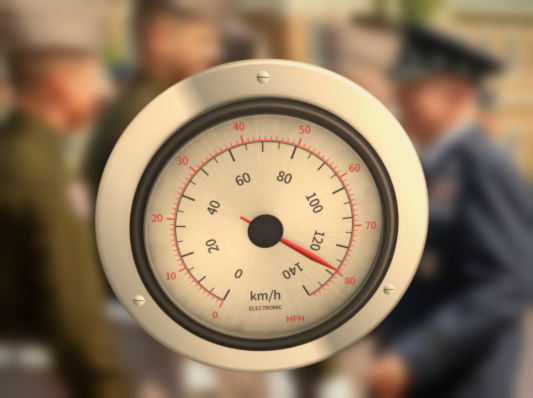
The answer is 127.5 km/h
